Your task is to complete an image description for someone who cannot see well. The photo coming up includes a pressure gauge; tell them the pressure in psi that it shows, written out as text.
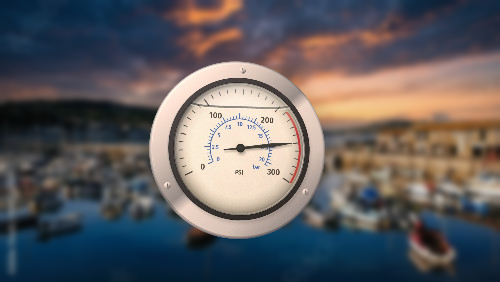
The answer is 250 psi
